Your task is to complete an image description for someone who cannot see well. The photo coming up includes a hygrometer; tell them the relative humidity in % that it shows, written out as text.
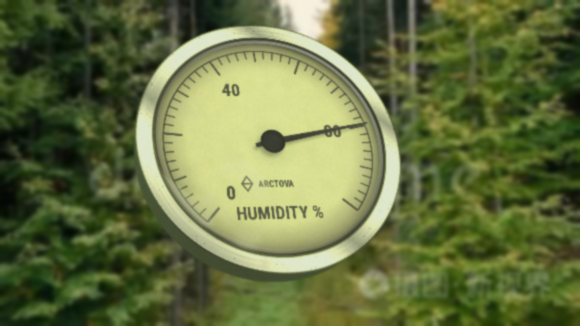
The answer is 80 %
